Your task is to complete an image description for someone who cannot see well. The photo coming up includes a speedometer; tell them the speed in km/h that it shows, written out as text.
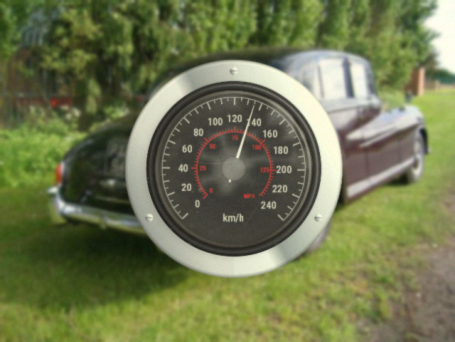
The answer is 135 km/h
